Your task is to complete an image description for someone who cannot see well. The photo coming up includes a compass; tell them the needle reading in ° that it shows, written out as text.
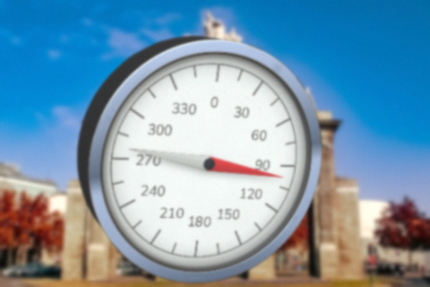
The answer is 97.5 °
